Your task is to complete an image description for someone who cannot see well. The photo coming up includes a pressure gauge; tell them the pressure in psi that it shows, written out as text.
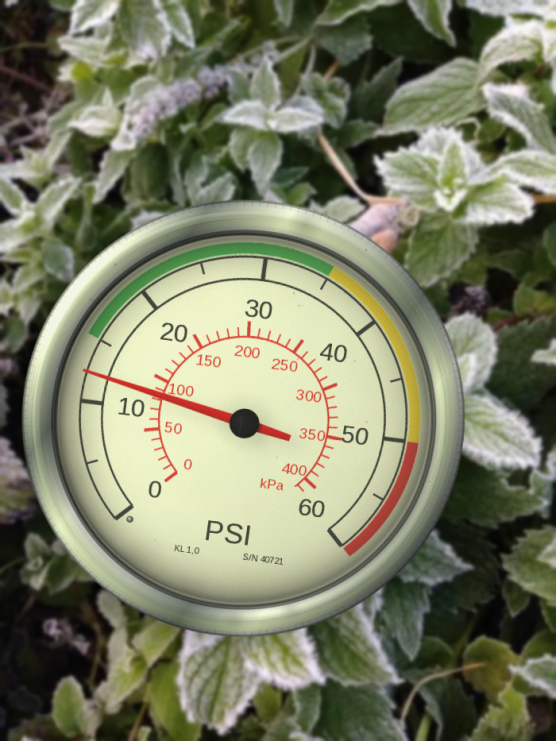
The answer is 12.5 psi
